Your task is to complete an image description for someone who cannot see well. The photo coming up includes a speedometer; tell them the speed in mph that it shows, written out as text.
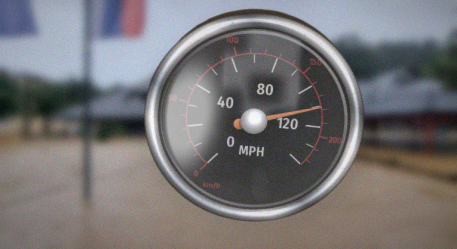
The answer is 110 mph
